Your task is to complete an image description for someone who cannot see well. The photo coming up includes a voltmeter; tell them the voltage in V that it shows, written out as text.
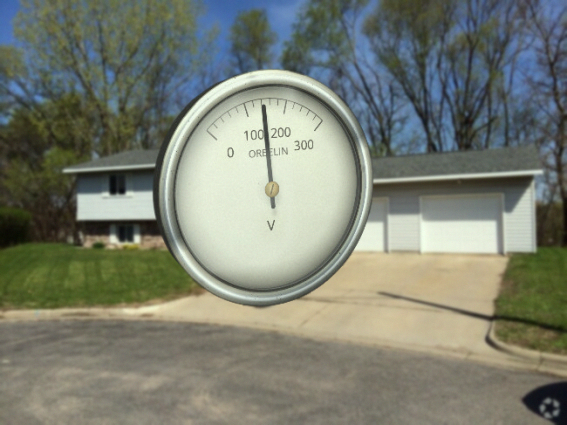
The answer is 140 V
